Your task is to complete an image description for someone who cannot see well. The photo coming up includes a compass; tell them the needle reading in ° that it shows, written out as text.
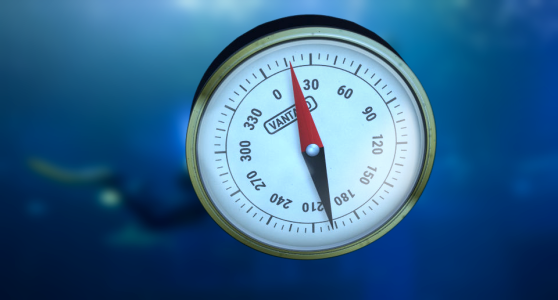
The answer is 17.5 °
